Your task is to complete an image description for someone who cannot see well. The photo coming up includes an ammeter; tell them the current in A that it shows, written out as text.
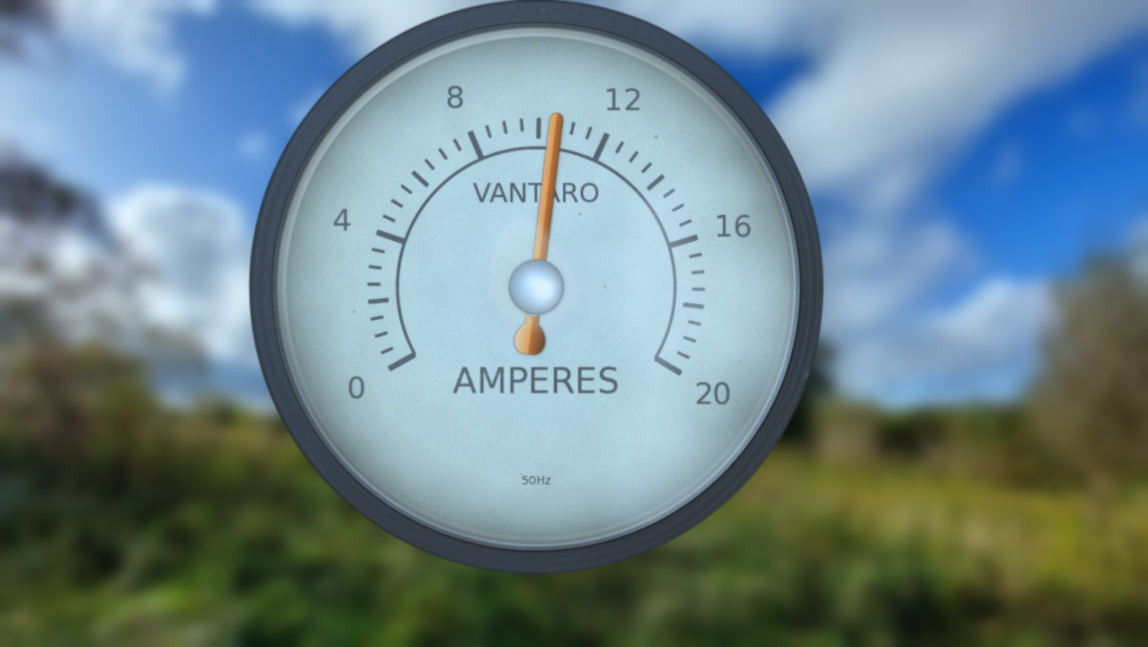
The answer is 10.5 A
